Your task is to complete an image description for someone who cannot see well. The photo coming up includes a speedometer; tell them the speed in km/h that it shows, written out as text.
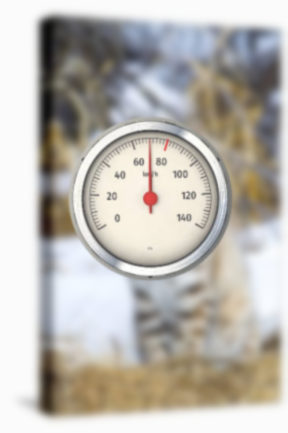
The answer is 70 km/h
